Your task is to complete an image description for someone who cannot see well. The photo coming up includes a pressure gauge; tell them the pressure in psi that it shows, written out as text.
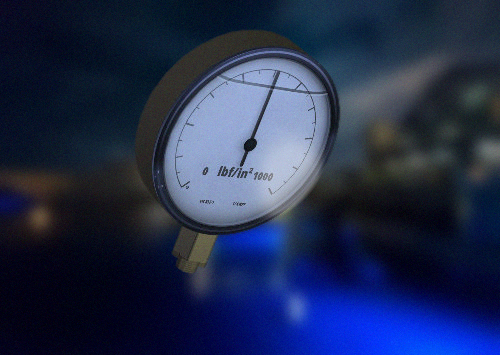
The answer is 500 psi
